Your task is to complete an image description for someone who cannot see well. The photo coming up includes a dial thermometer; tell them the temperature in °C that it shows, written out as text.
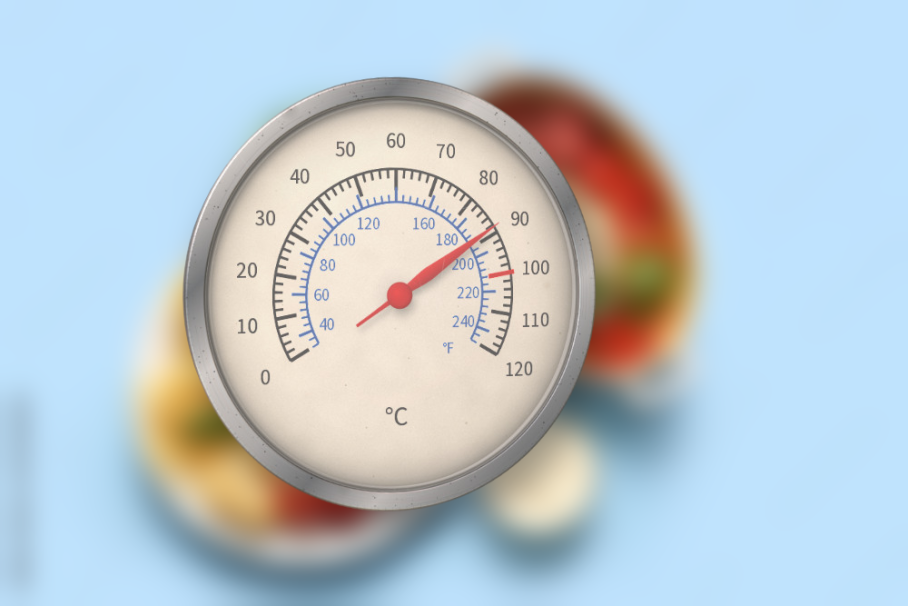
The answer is 88 °C
